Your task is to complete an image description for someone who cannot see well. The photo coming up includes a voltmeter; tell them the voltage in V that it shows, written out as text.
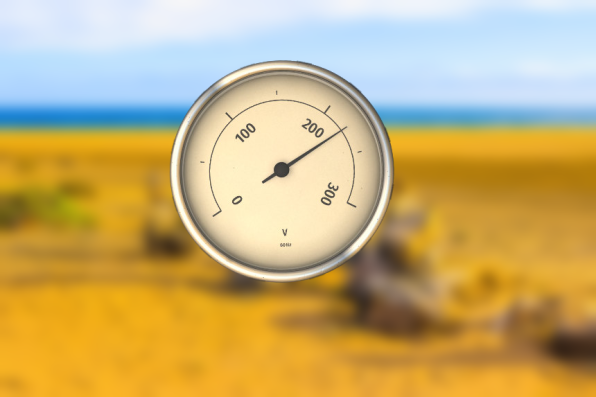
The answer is 225 V
